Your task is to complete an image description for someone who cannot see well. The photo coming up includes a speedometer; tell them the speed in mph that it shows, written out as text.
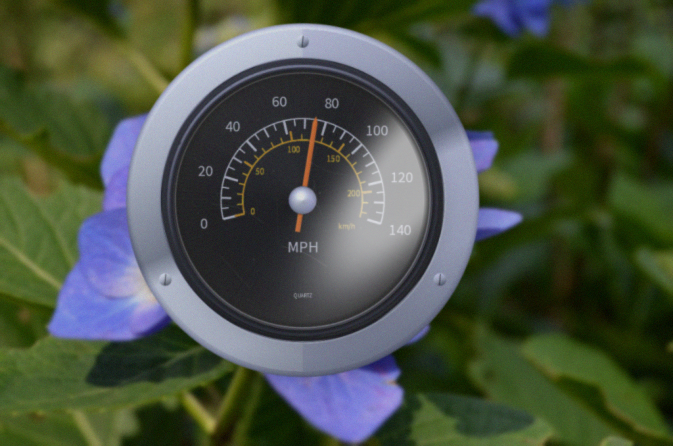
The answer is 75 mph
